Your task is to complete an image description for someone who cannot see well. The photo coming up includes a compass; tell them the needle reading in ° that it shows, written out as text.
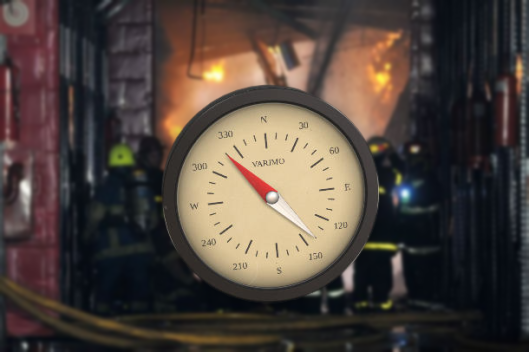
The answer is 320 °
